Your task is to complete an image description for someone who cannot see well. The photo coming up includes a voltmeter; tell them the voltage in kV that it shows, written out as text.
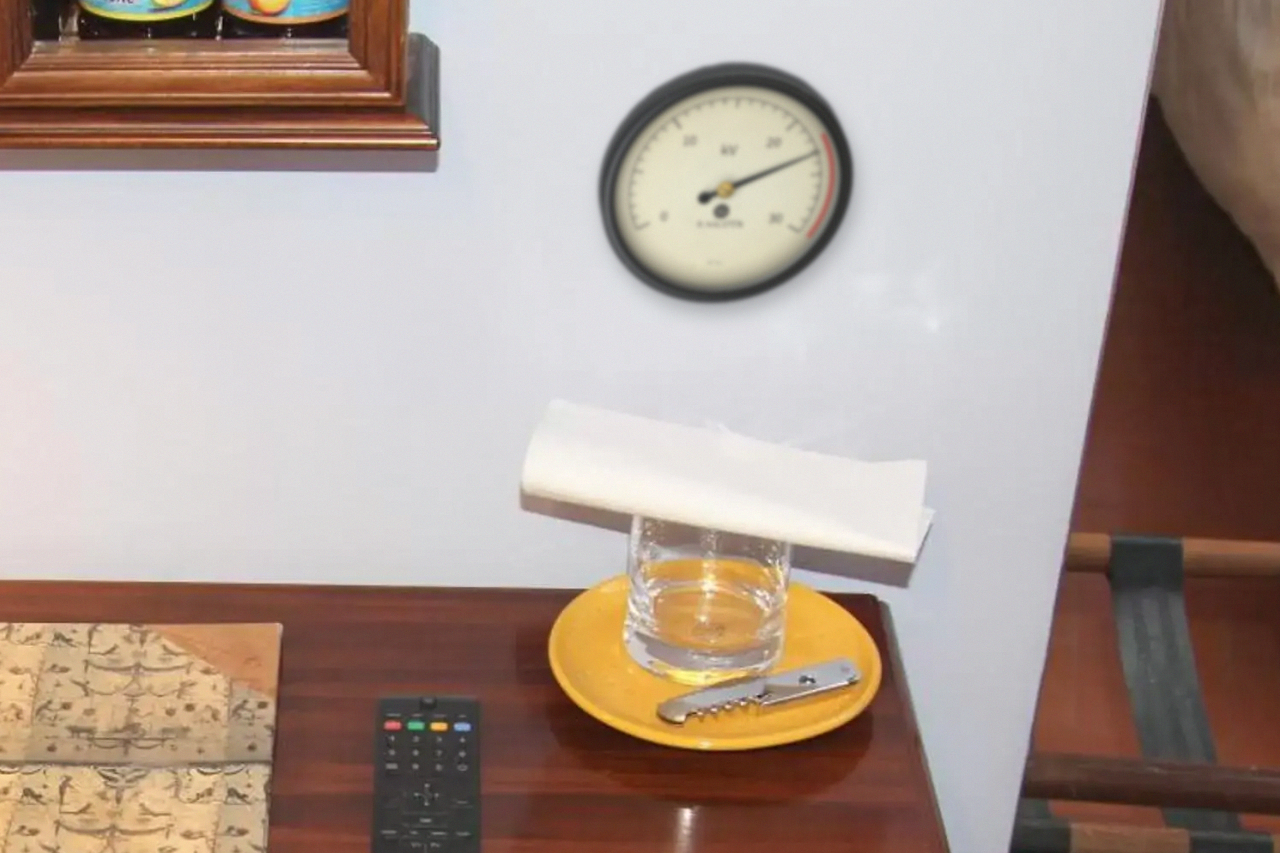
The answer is 23 kV
